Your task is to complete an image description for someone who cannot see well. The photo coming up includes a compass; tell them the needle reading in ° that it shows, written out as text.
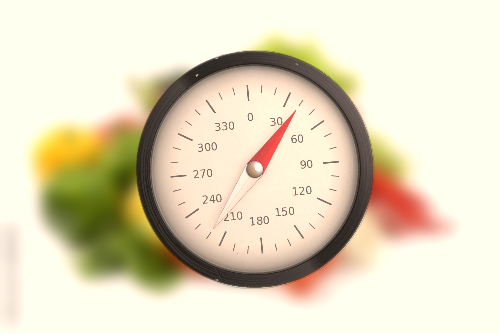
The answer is 40 °
